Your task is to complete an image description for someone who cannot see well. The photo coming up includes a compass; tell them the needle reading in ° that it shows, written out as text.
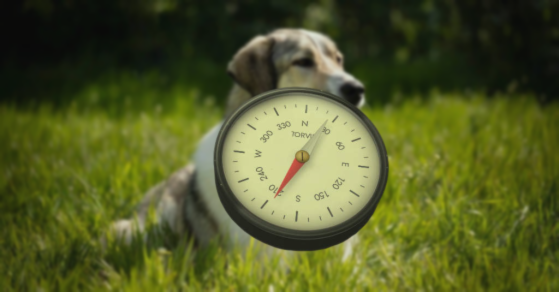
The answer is 205 °
